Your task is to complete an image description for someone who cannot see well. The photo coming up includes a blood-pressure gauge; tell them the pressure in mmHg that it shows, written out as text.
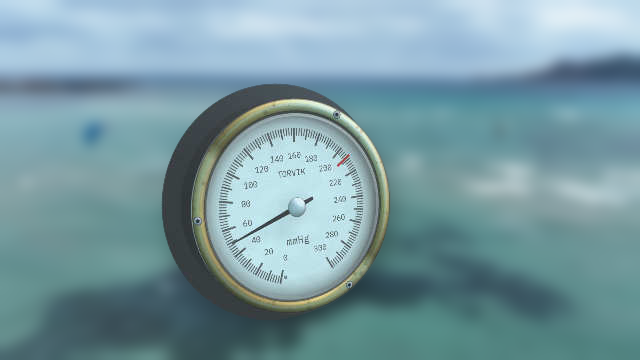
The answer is 50 mmHg
